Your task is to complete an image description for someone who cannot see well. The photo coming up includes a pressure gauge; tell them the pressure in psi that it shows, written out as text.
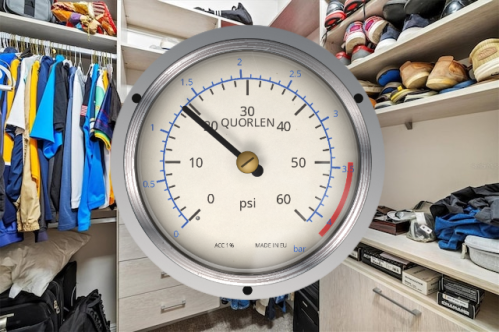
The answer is 19 psi
